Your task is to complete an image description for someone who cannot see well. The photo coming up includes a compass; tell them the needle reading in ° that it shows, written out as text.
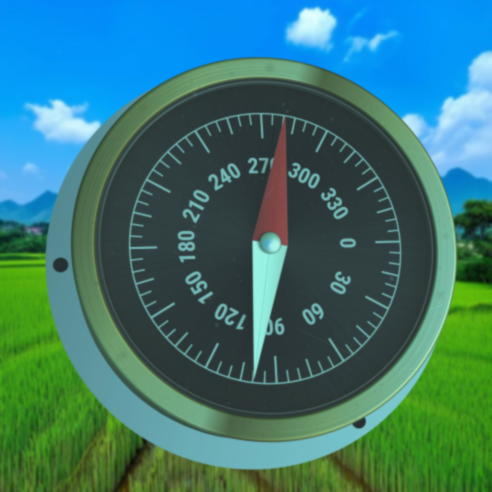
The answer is 280 °
